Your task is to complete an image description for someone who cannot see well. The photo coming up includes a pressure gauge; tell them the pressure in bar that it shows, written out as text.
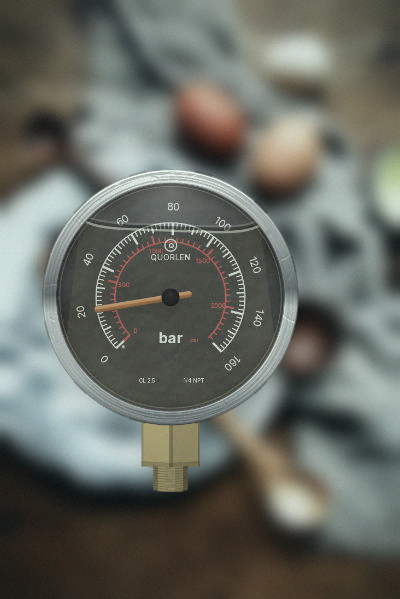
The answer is 20 bar
